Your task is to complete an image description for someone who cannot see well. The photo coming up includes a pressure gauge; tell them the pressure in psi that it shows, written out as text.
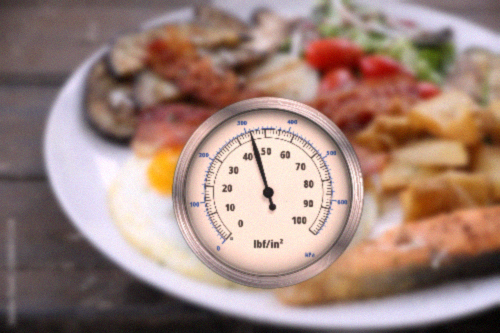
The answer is 45 psi
